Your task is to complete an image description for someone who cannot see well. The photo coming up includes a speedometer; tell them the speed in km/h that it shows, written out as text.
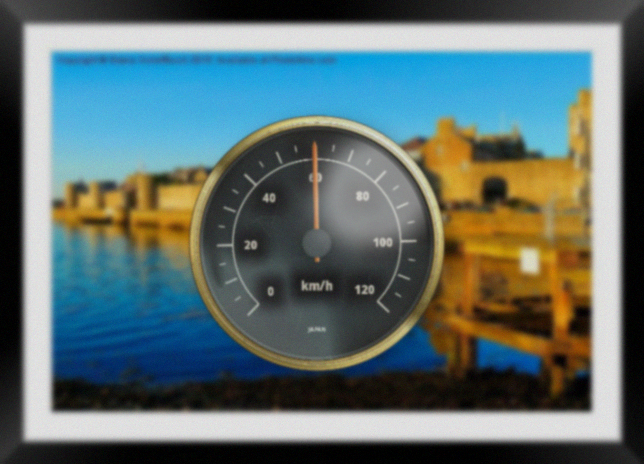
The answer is 60 km/h
